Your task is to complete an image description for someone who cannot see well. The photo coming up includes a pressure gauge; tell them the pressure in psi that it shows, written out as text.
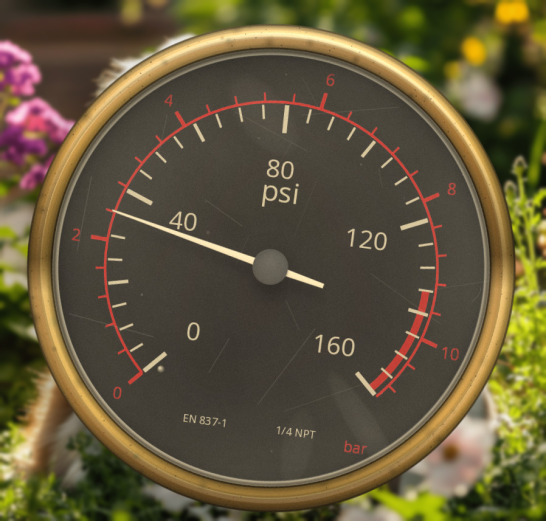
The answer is 35 psi
